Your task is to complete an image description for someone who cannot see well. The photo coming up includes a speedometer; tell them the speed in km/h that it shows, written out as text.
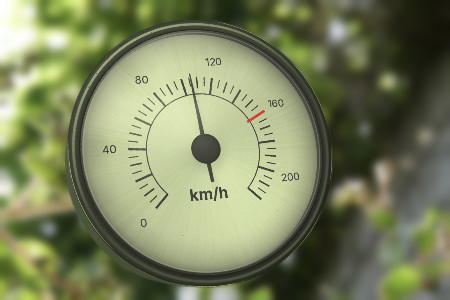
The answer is 105 km/h
